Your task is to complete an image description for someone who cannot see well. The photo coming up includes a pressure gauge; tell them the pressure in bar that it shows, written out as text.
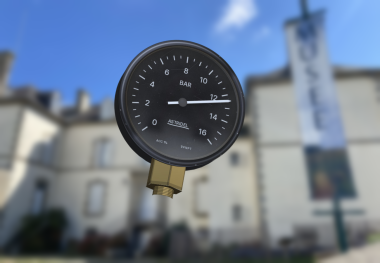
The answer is 12.5 bar
